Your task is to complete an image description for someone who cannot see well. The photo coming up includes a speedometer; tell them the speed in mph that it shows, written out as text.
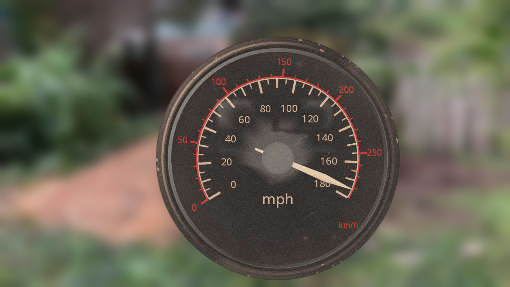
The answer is 175 mph
